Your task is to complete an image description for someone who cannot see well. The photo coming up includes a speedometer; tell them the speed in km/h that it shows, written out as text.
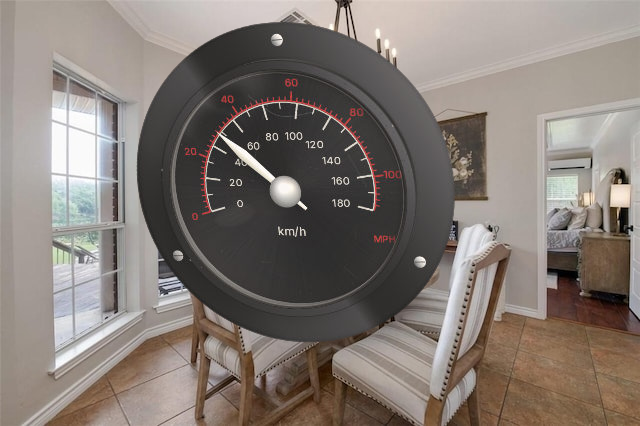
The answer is 50 km/h
